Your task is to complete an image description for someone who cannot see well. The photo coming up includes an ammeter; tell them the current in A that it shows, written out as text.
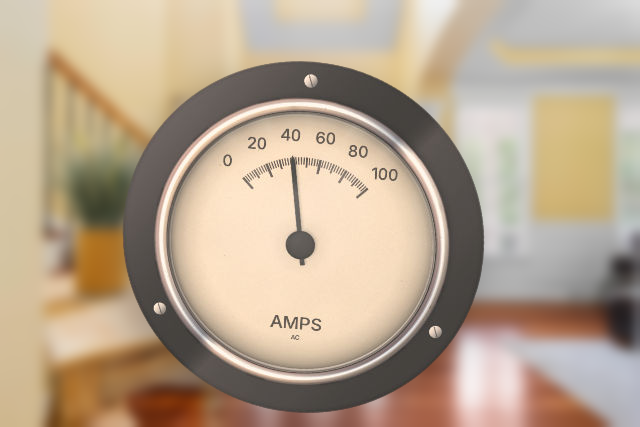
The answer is 40 A
